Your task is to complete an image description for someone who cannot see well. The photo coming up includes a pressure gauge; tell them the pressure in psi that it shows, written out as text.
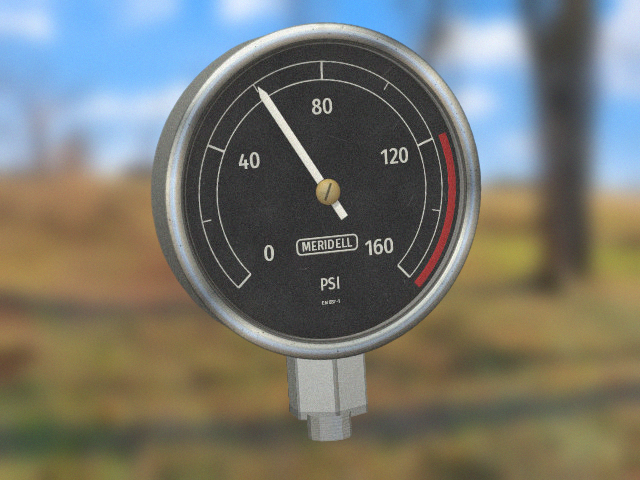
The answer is 60 psi
